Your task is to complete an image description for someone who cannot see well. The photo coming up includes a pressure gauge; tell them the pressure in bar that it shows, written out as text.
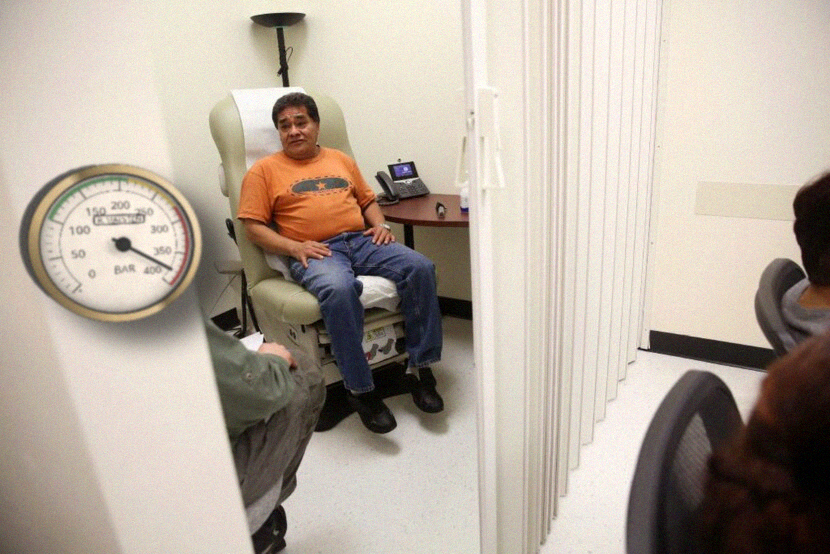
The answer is 380 bar
